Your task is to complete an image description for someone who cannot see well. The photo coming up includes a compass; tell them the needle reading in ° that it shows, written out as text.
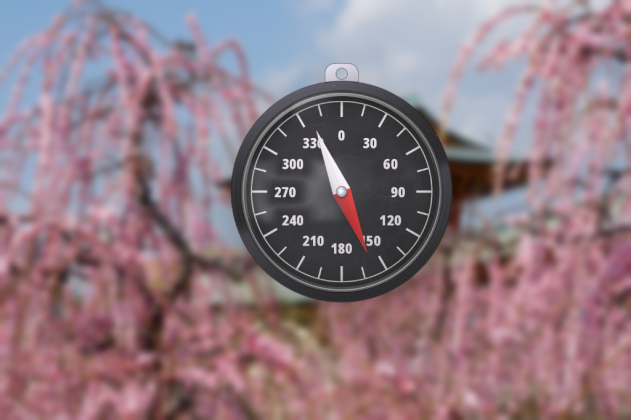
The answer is 157.5 °
